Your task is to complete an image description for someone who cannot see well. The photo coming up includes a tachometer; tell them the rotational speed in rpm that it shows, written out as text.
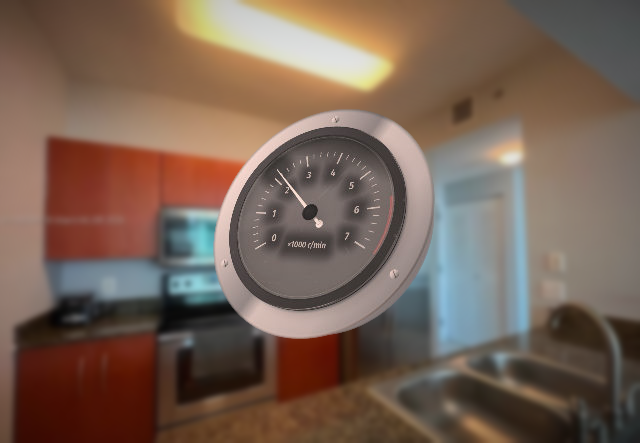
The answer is 2200 rpm
